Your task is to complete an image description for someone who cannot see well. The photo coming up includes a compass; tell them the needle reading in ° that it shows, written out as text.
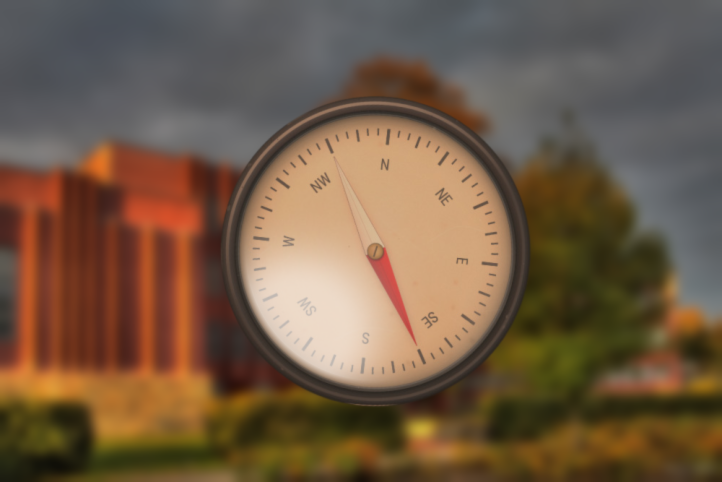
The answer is 150 °
